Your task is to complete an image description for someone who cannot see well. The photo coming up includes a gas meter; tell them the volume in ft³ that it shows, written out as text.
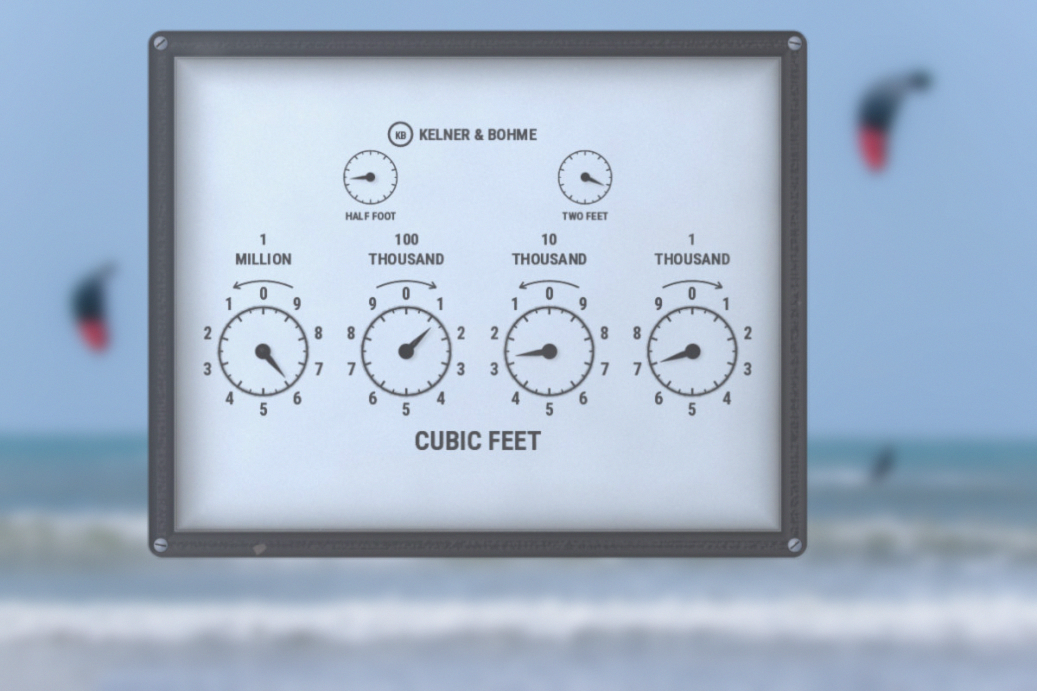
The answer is 612700 ft³
